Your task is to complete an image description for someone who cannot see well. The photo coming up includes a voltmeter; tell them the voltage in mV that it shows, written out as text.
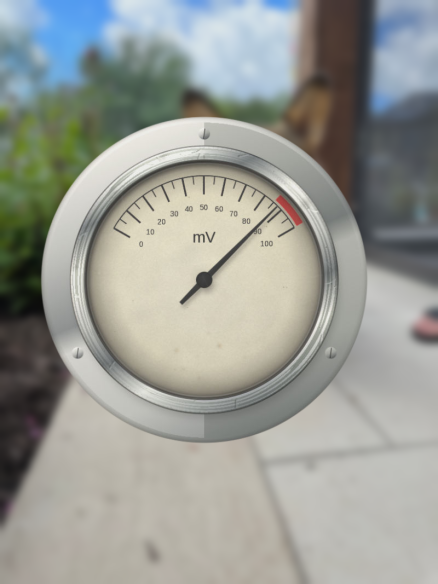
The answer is 87.5 mV
